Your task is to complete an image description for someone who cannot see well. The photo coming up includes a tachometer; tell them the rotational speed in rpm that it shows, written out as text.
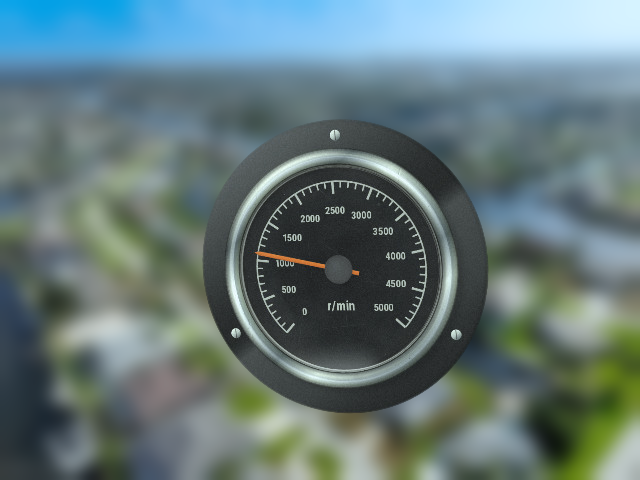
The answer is 1100 rpm
